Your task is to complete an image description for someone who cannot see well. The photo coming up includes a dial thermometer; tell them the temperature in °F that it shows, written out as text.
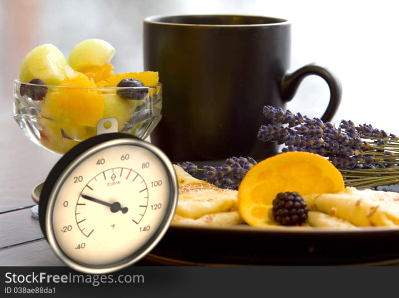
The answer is 10 °F
